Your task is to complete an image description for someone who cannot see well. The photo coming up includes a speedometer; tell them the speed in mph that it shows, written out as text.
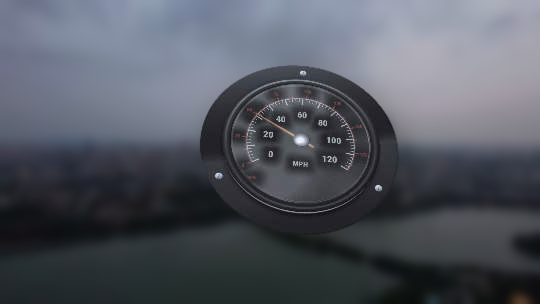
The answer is 30 mph
